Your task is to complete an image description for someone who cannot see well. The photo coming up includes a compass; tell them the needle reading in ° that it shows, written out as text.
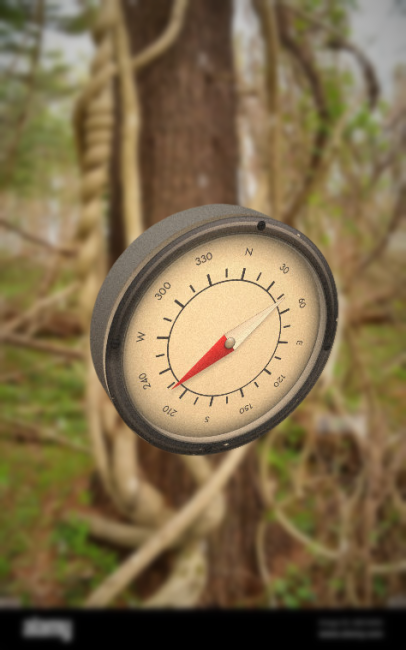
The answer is 225 °
